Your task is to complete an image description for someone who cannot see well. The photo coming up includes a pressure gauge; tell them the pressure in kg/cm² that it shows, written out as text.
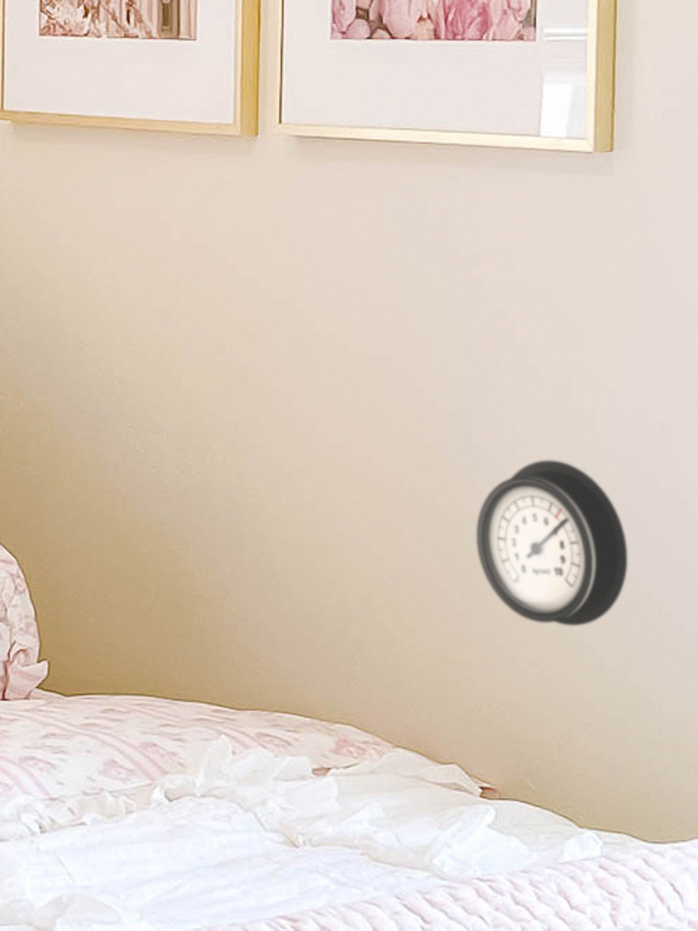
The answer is 7 kg/cm²
